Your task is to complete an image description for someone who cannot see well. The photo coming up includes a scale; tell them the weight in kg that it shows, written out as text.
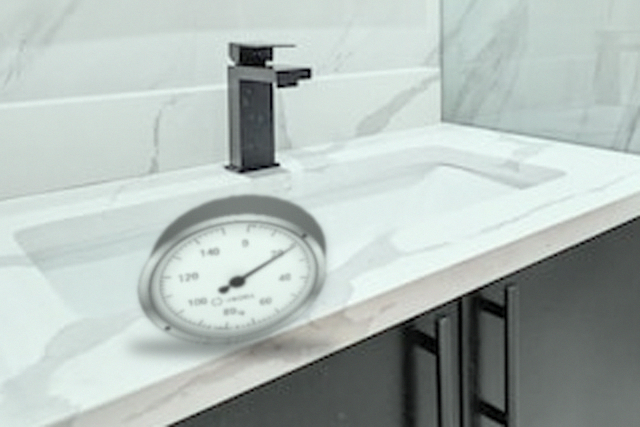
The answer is 20 kg
